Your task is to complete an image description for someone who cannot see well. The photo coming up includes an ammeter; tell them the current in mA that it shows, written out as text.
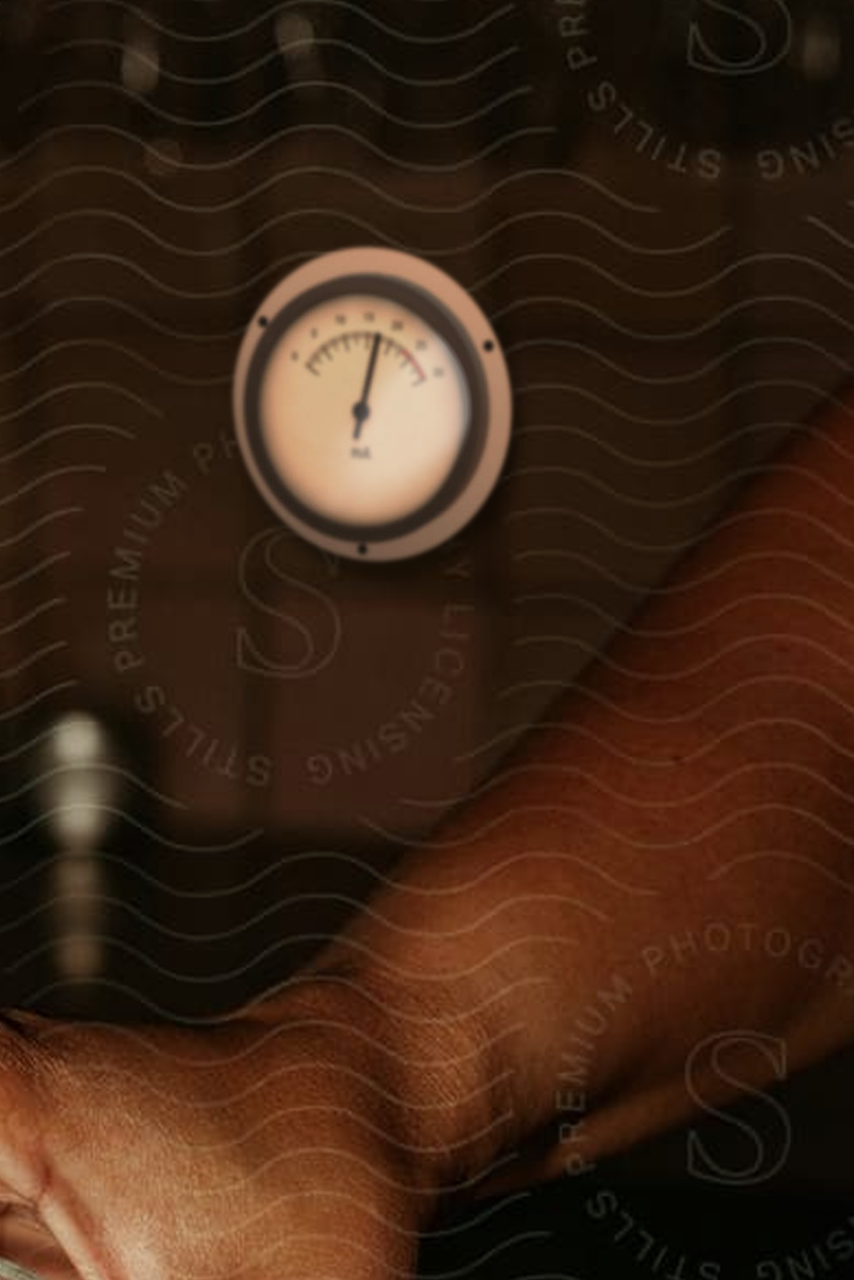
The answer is 17.5 mA
